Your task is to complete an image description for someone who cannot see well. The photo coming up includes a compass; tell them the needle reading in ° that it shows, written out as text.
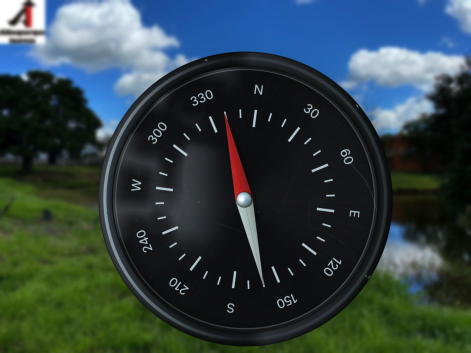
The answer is 340 °
